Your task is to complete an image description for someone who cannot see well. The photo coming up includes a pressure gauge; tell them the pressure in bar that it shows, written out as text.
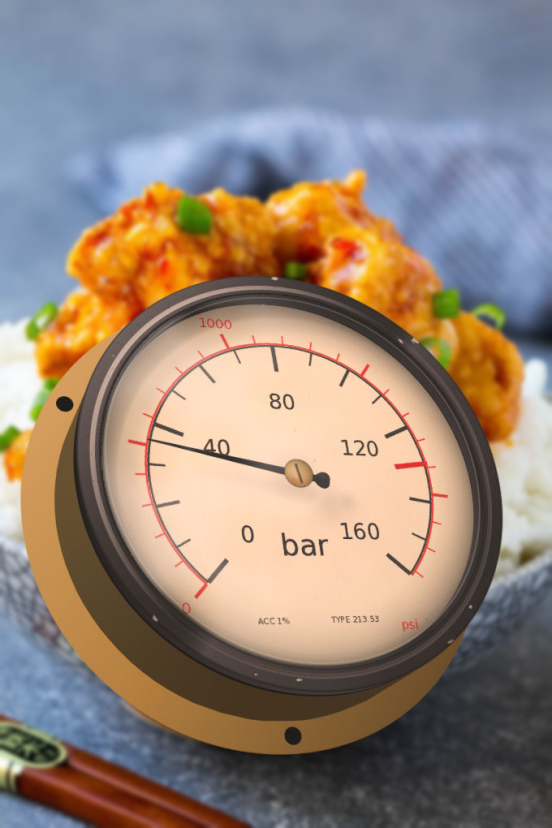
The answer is 35 bar
